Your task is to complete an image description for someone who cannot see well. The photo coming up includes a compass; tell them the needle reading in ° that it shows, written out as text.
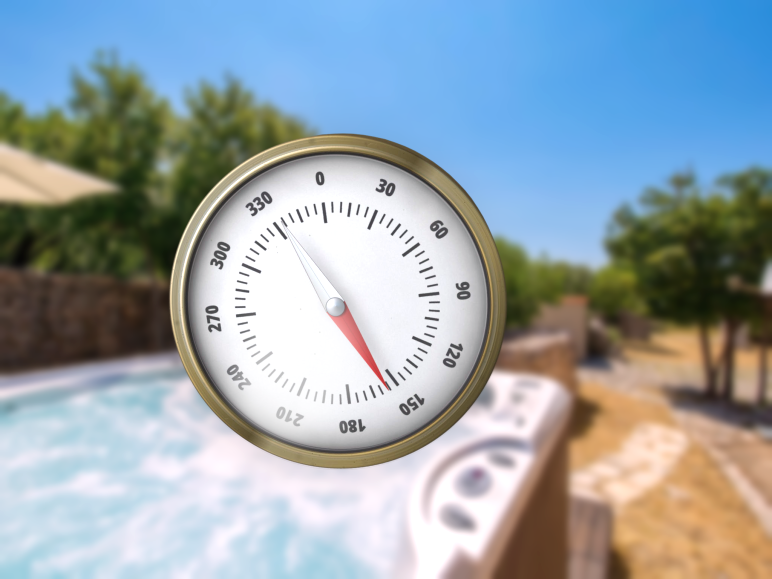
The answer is 155 °
